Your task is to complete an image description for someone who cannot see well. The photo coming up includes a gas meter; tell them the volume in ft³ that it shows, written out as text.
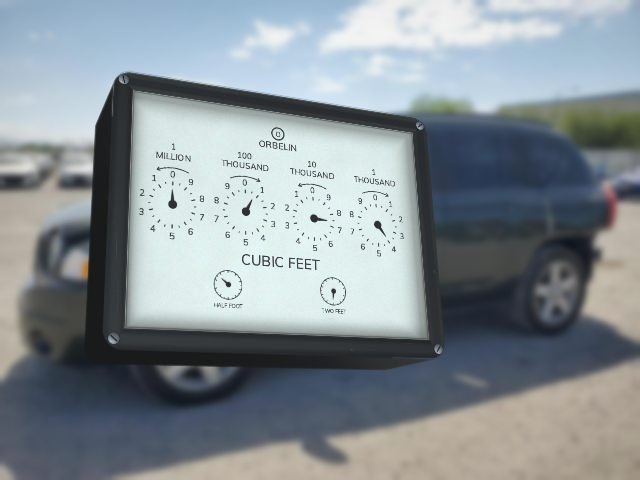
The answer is 7400 ft³
